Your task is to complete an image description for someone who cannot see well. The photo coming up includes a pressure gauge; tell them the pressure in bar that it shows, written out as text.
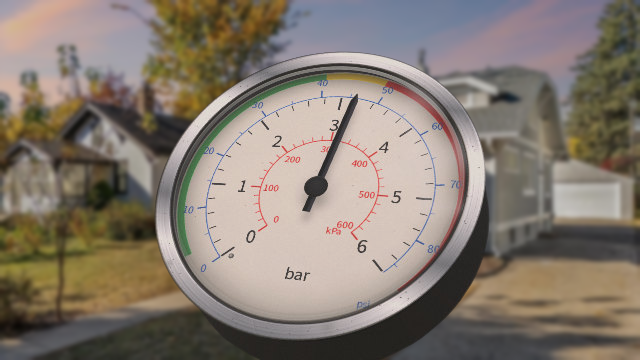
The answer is 3.2 bar
